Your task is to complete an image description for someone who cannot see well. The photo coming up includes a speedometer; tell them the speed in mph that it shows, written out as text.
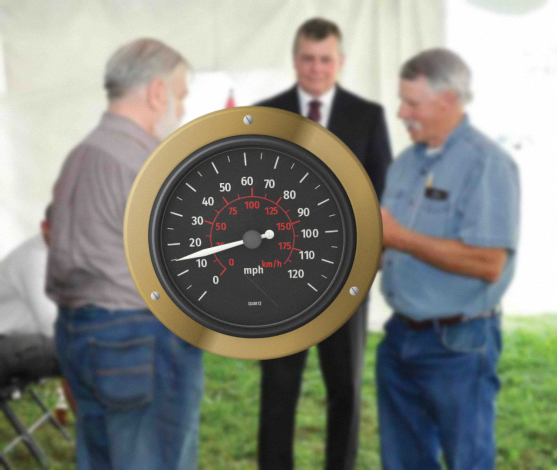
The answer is 15 mph
